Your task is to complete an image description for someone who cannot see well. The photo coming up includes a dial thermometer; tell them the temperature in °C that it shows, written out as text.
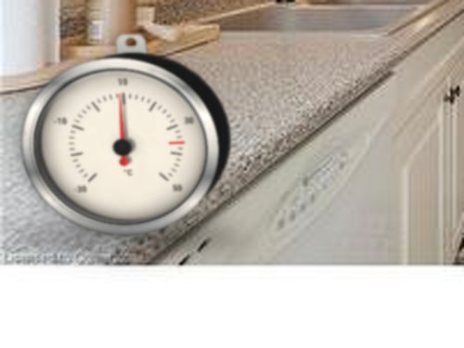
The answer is 10 °C
